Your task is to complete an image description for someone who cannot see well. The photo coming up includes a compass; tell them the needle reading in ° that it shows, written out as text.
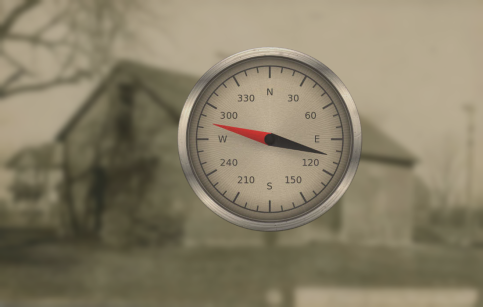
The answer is 285 °
